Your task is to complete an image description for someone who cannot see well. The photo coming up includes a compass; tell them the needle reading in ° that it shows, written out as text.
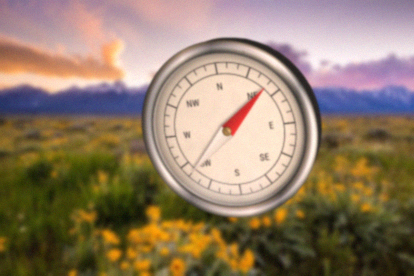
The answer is 50 °
